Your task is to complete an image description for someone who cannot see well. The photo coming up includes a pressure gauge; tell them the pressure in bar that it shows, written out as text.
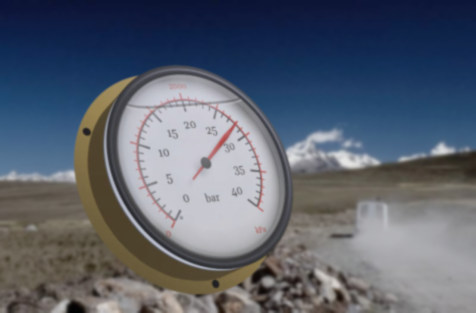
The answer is 28 bar
